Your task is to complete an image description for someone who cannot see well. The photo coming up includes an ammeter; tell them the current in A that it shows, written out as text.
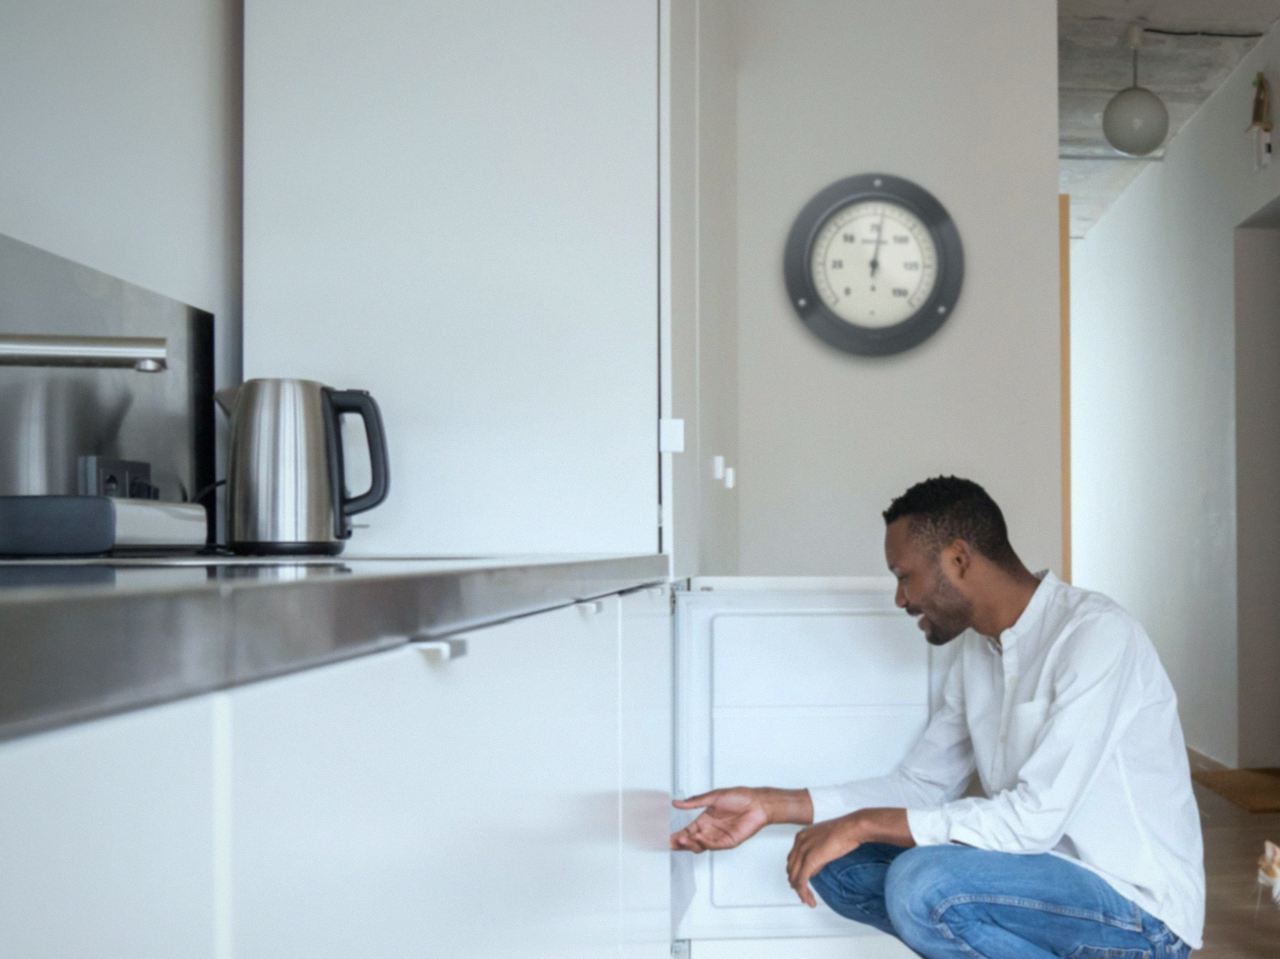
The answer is 80 A
